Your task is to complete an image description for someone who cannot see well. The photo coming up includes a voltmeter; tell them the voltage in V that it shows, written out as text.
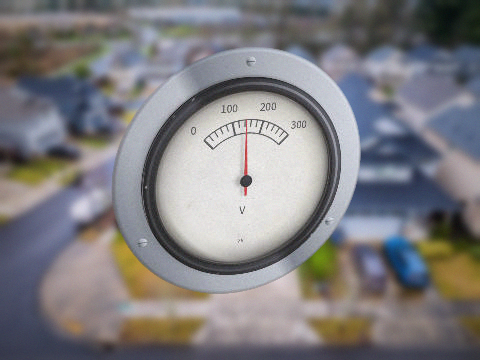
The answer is 140 V
